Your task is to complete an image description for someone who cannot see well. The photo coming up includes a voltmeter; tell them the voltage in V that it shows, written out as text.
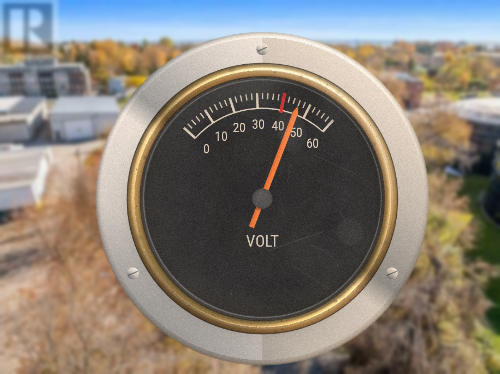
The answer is 46 V
